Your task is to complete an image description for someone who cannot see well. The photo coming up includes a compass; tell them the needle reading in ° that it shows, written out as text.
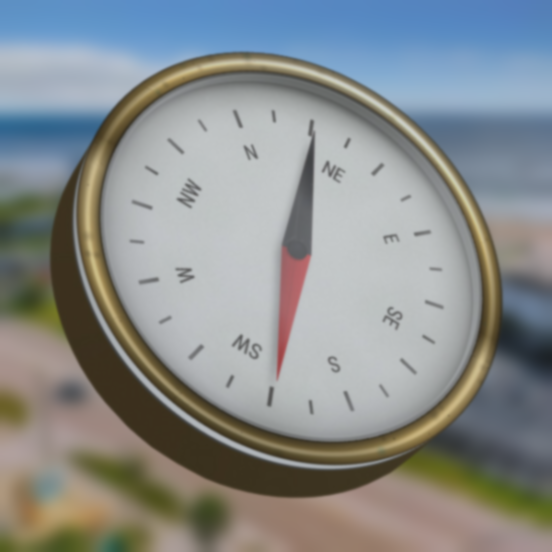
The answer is 210 °
